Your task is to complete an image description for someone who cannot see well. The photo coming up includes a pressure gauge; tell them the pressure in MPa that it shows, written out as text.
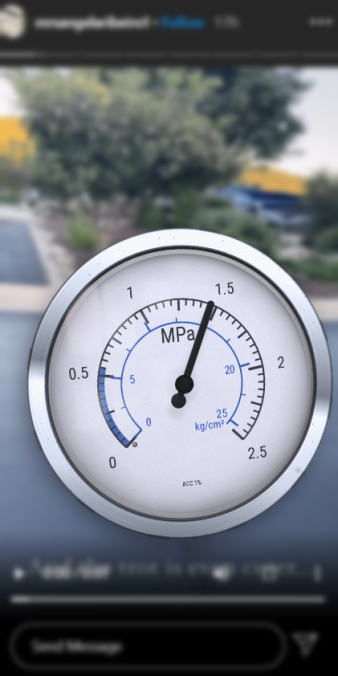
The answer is 1.45 MPa
